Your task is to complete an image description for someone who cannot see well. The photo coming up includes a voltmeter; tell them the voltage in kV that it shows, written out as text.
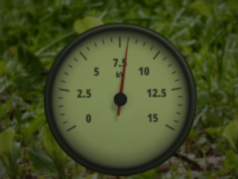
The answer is 8 kV
